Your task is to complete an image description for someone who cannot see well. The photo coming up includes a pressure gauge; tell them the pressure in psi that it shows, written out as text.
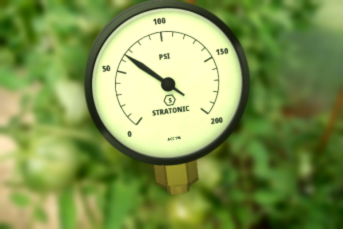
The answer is 65 psi
